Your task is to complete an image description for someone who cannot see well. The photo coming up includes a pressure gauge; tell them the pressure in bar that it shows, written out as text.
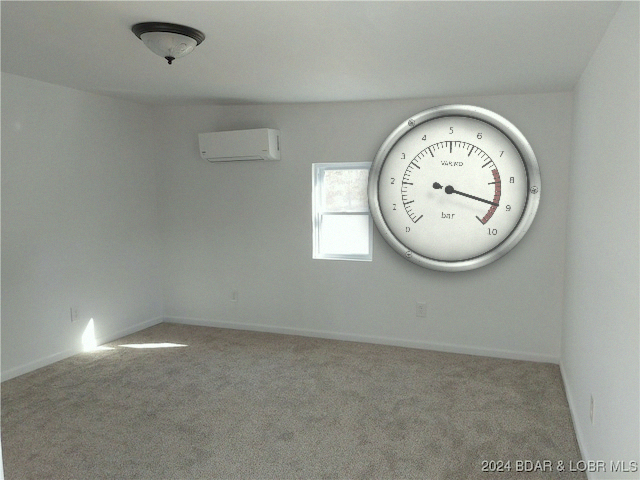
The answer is 9 bar
